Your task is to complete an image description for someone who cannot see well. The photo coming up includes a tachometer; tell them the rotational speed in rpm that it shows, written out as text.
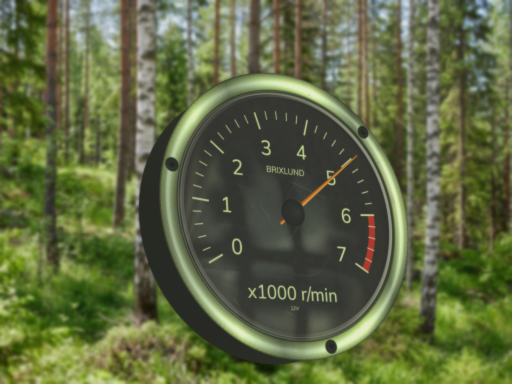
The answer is 5000 rpm
